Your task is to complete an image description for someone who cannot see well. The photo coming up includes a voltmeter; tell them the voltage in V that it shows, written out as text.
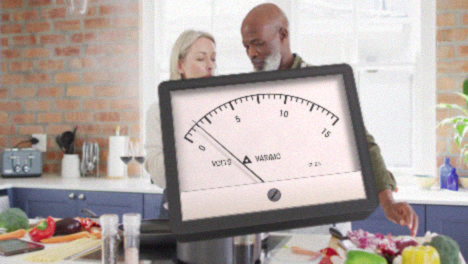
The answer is 1.5 V
